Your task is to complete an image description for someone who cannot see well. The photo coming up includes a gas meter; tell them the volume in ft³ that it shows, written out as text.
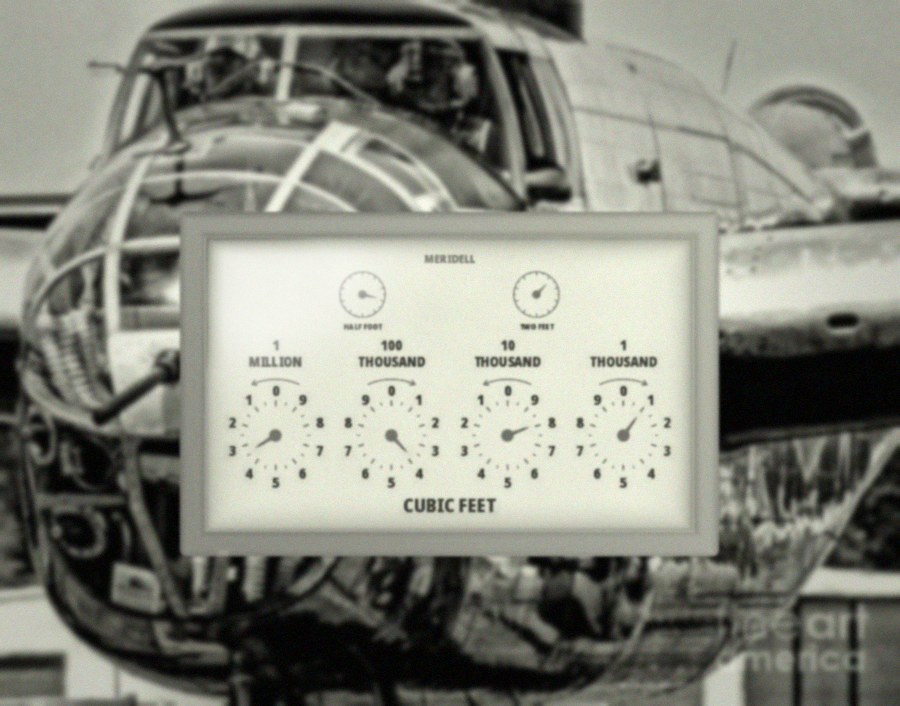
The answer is 338100 ft³
